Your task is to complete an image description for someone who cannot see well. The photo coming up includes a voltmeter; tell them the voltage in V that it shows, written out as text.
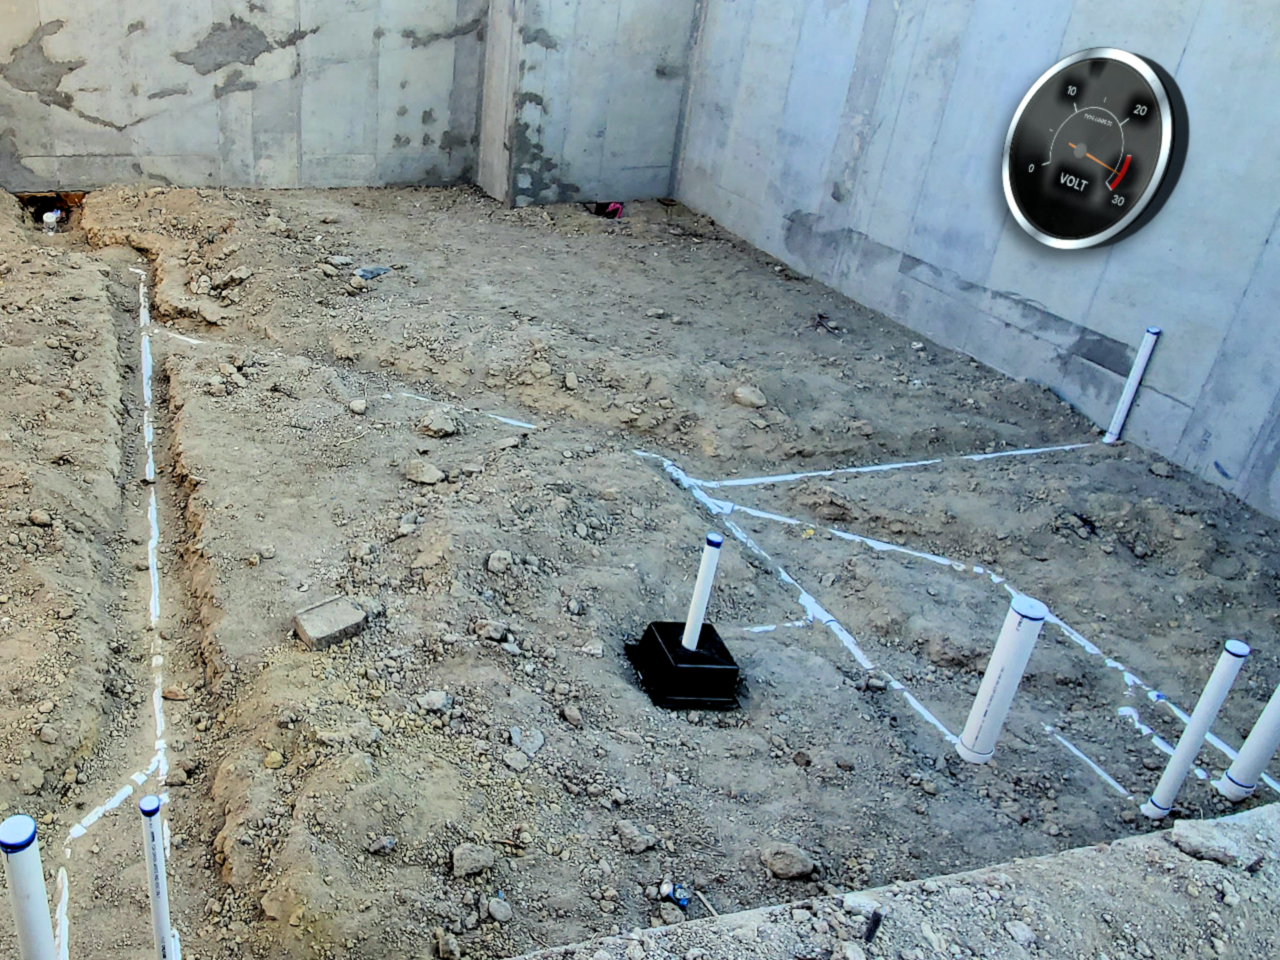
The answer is 27.5 V
